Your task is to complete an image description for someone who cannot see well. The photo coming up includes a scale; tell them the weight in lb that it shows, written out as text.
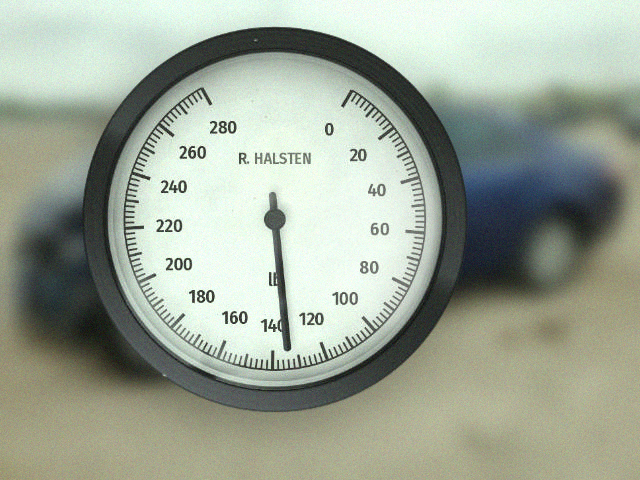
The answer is 134 lb
